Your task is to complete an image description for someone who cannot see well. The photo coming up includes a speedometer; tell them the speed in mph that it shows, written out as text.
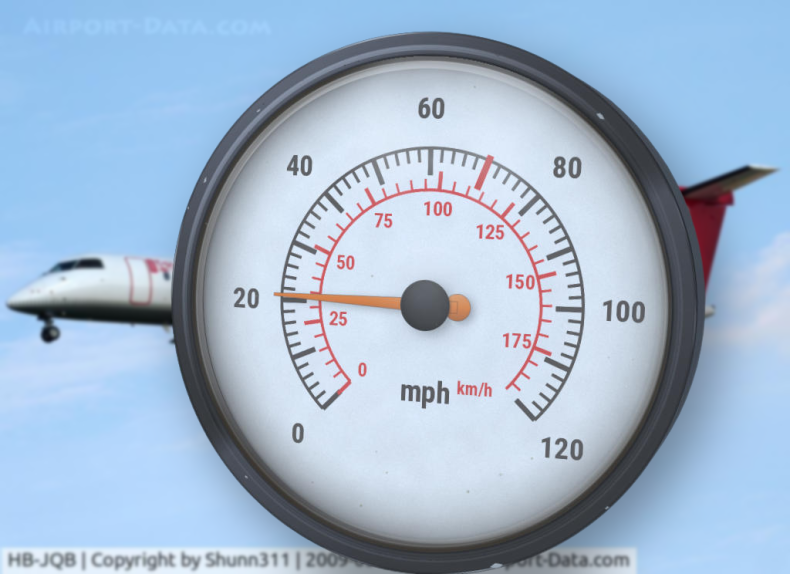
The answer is 21 mph
